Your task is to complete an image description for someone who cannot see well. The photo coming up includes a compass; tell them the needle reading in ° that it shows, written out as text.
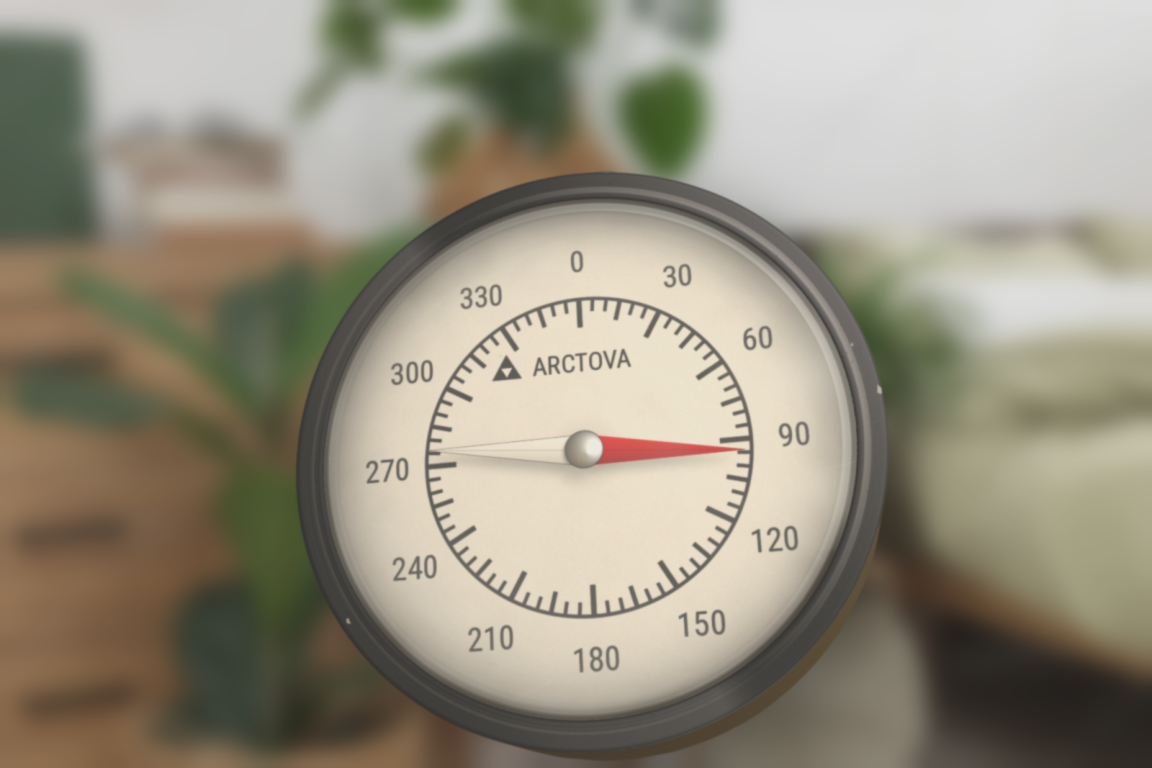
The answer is 95 °
